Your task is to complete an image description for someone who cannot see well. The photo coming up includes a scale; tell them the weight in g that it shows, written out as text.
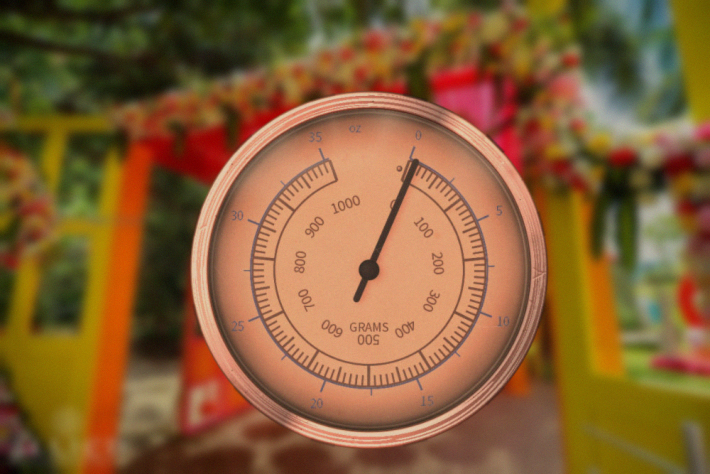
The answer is 10 g
